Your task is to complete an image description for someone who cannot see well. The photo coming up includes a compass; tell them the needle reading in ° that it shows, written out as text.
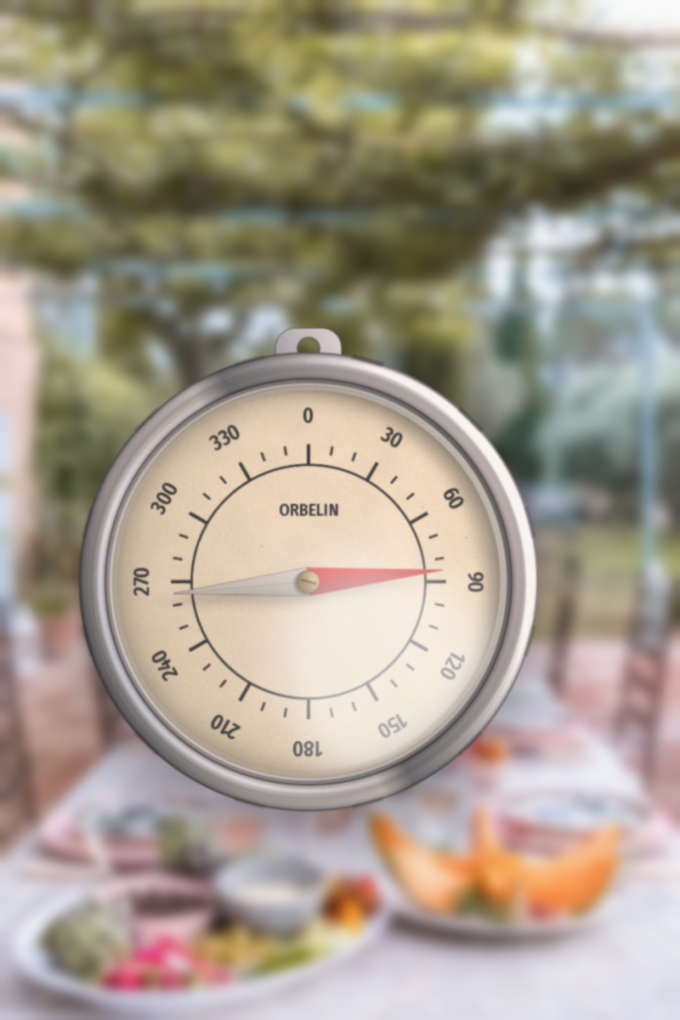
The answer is 85 °
